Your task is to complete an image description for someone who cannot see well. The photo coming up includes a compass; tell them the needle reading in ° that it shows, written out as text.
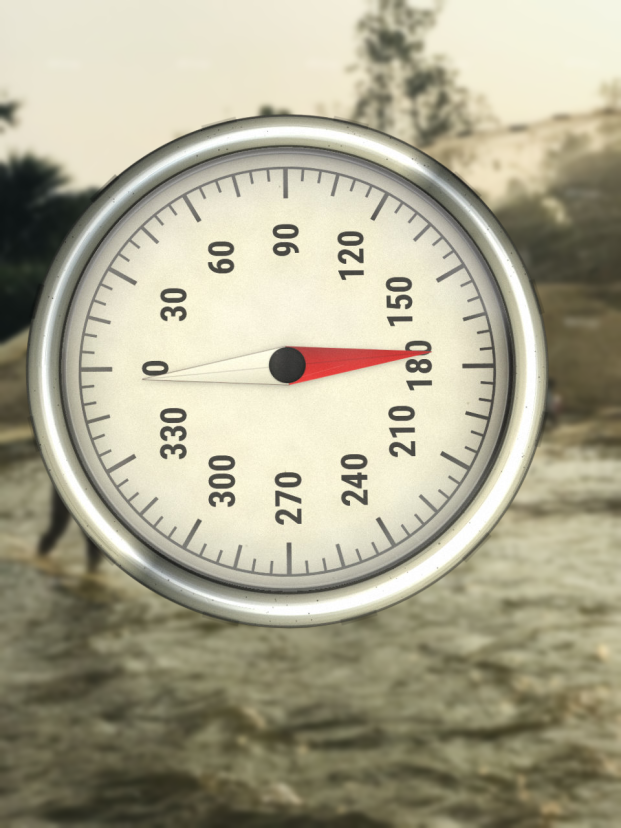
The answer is 175 °
